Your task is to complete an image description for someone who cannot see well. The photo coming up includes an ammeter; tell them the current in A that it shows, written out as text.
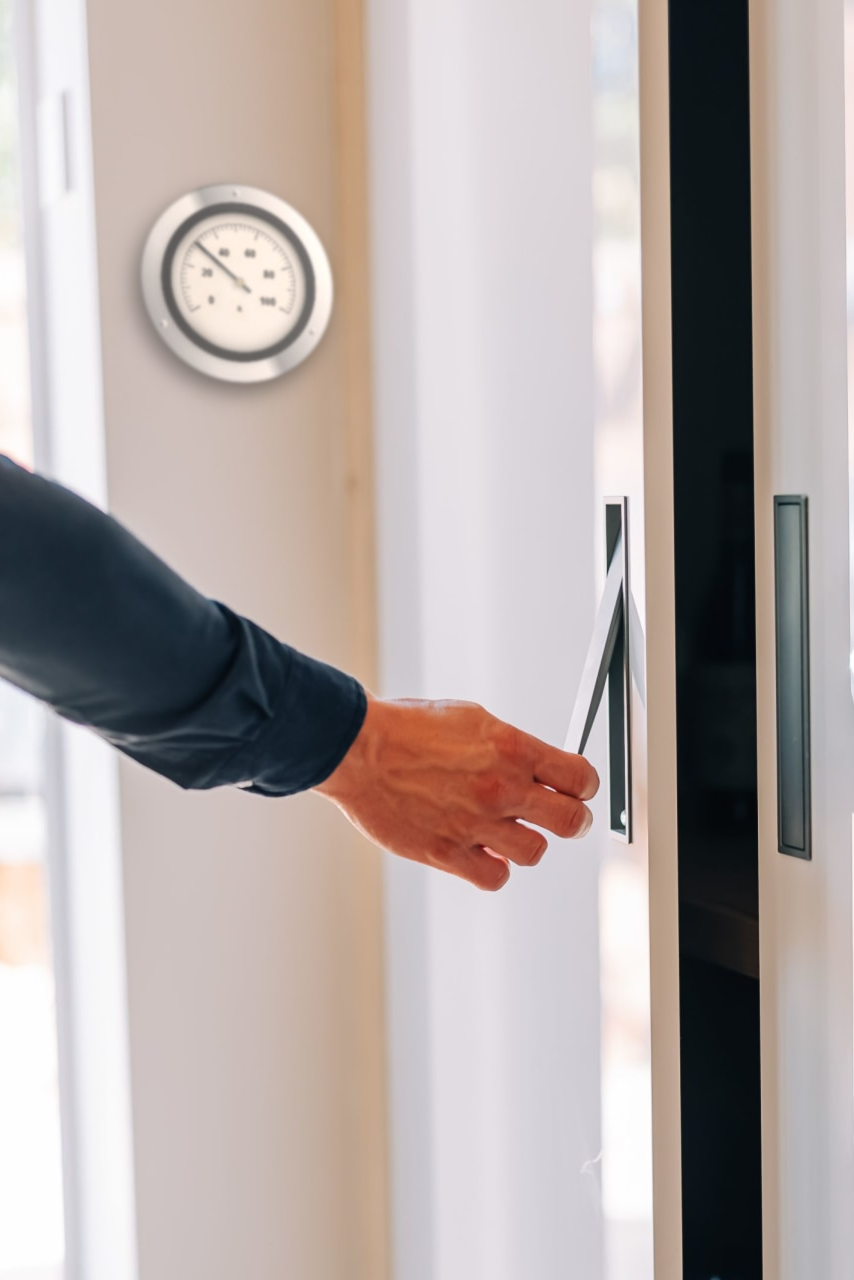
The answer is 30 A
